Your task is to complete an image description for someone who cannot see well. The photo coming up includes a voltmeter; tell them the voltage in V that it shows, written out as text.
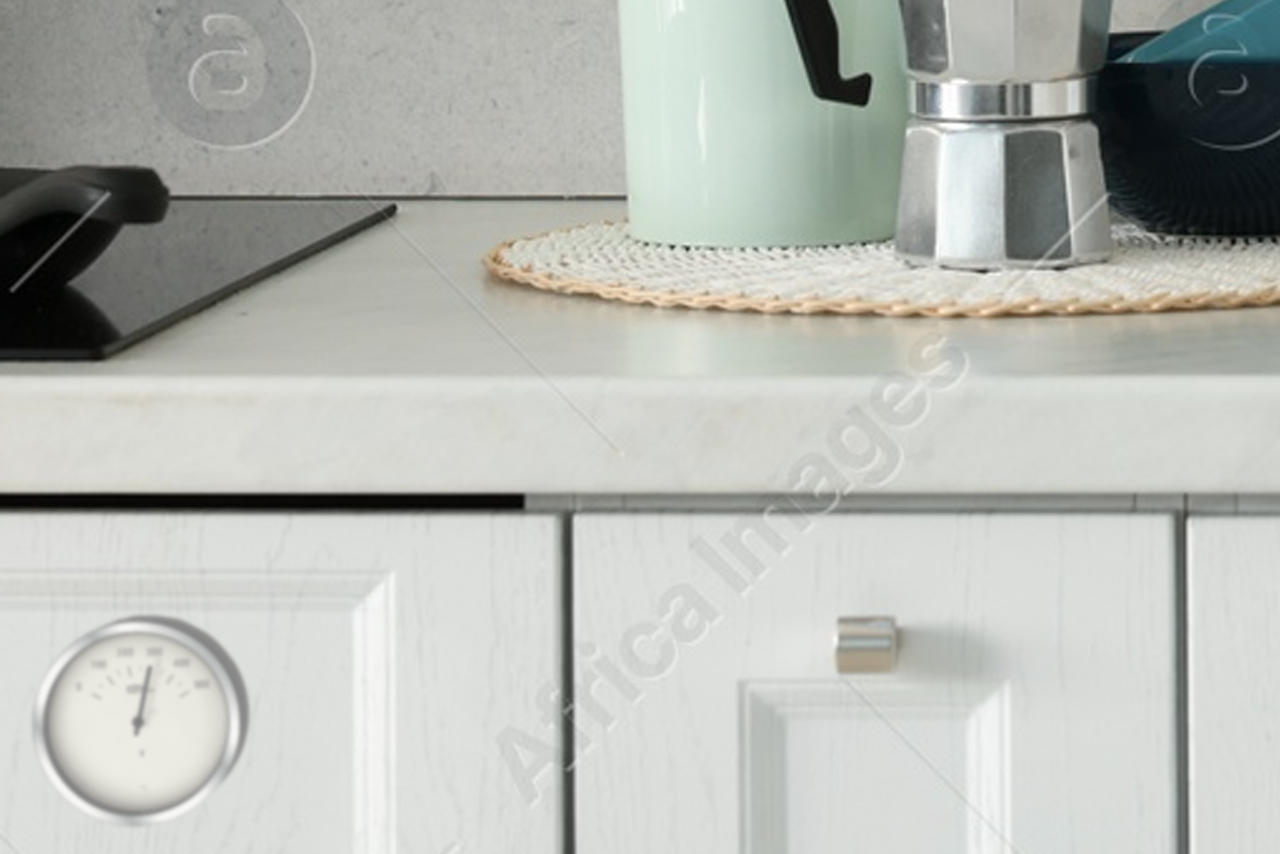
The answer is 300 V
